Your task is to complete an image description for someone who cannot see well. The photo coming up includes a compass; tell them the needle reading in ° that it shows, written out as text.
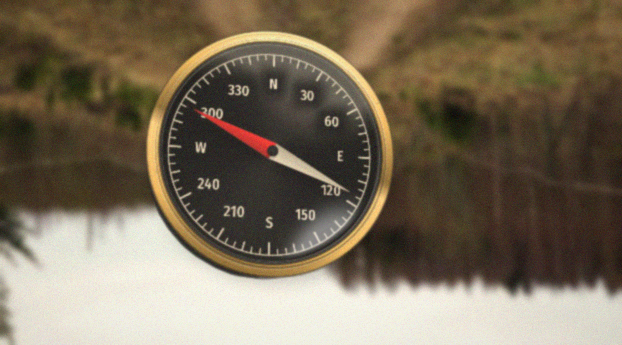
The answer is 295 °
